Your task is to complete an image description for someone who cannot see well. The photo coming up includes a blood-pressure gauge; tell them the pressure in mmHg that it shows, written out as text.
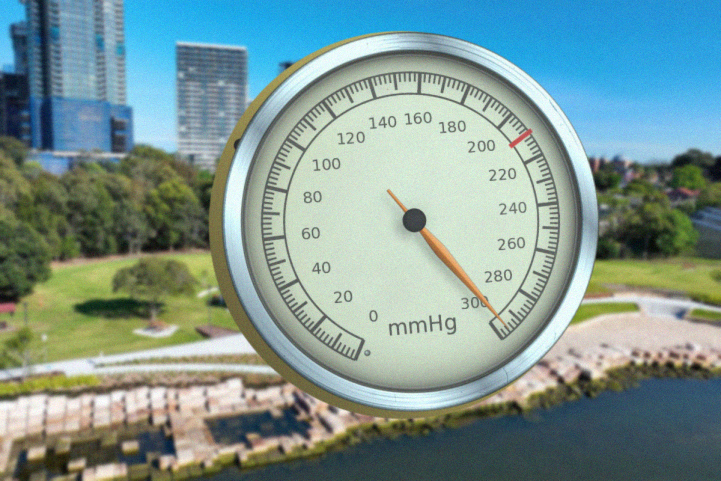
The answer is 296 mmHg
